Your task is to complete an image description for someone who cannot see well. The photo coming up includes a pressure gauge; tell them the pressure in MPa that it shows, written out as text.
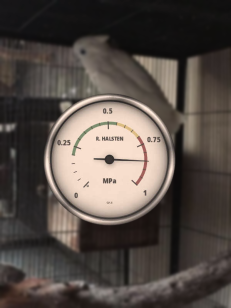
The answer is 0.85 MPa
